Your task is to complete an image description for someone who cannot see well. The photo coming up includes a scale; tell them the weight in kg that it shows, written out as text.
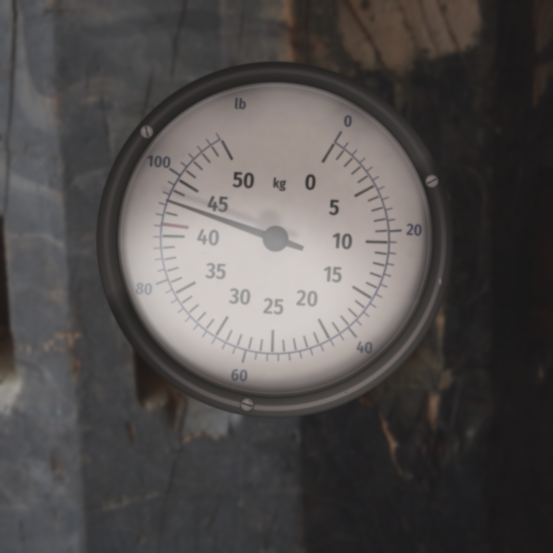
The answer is 43 kg
